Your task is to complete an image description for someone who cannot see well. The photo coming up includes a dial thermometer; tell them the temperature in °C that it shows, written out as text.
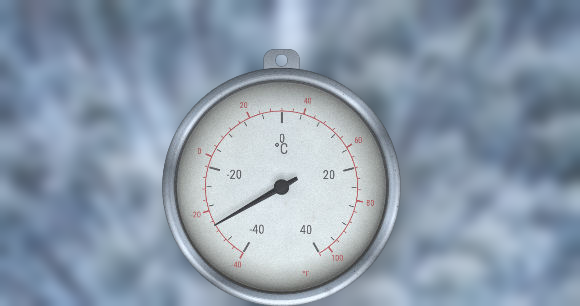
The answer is -32 °C
